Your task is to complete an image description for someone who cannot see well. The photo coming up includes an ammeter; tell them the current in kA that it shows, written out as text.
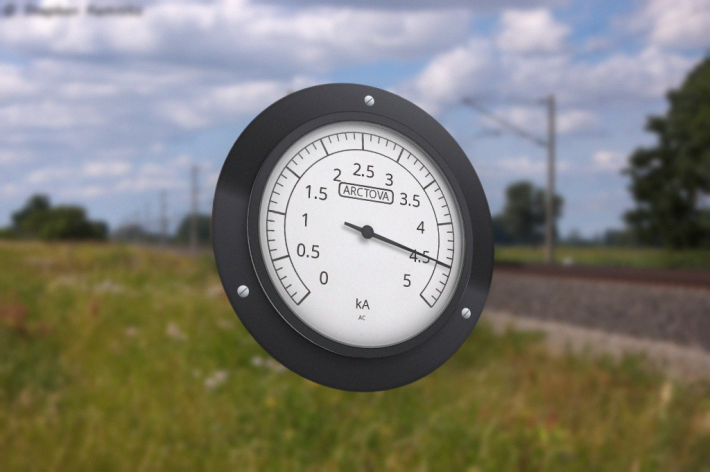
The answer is 4.5 kA
